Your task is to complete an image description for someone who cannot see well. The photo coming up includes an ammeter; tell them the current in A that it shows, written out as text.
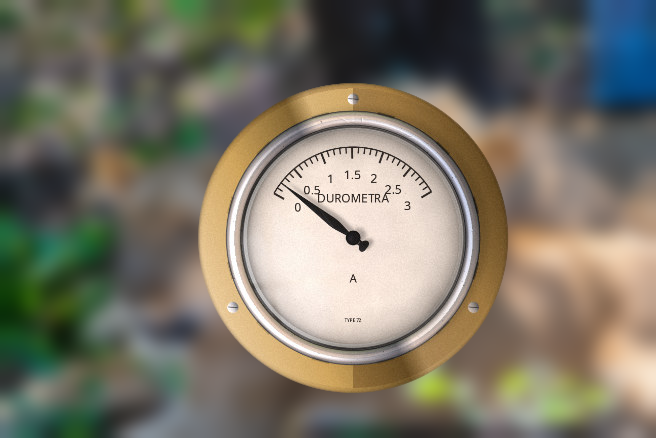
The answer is 0.2 A
